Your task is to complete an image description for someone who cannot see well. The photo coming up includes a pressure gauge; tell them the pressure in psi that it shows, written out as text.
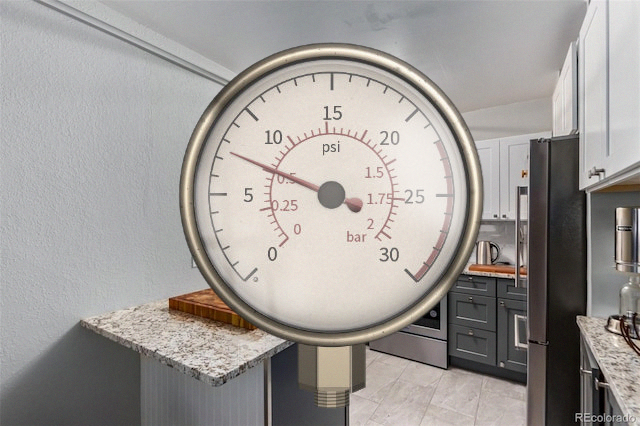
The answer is 7.5 psi
